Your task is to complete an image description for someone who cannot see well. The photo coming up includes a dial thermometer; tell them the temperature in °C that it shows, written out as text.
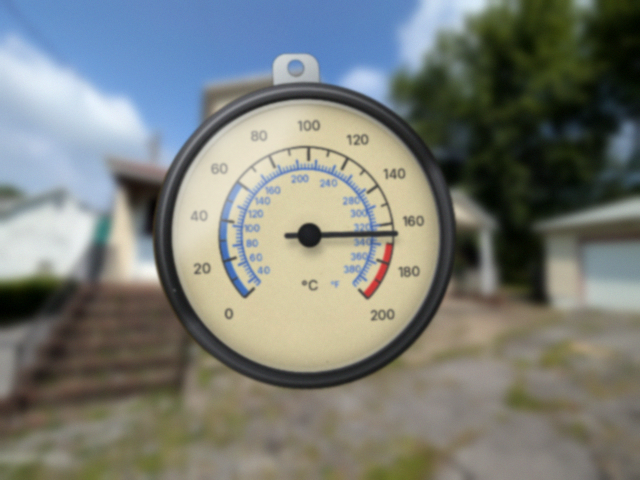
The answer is 165 °C
